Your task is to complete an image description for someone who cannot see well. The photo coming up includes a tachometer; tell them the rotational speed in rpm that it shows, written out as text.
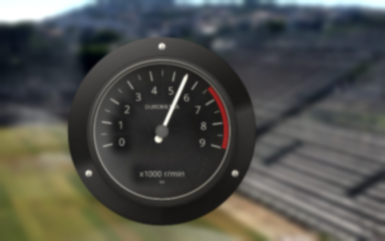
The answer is 5500 rpm
